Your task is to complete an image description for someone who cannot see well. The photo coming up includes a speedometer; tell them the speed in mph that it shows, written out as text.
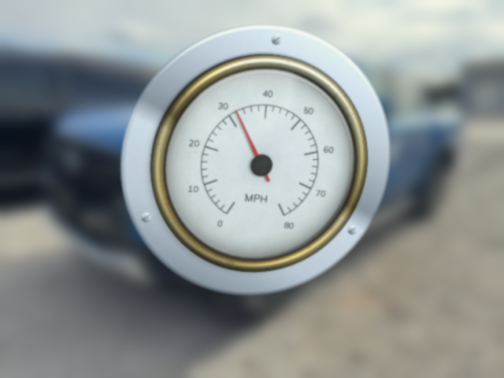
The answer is 32 mph
